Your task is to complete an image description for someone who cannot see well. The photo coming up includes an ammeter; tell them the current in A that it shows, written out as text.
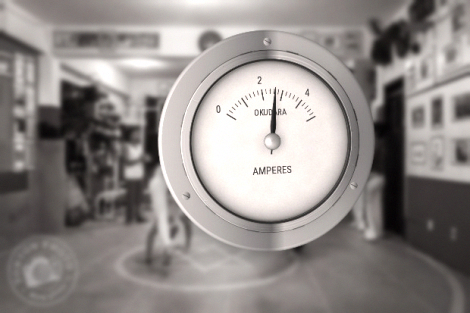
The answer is 2.6 A
